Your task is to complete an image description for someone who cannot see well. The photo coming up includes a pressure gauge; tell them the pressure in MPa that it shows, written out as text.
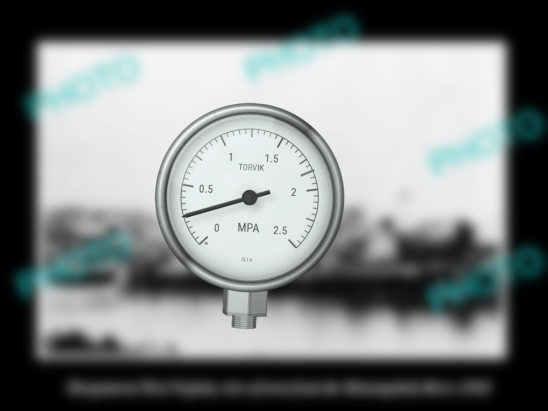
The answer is 0.25 MPa
